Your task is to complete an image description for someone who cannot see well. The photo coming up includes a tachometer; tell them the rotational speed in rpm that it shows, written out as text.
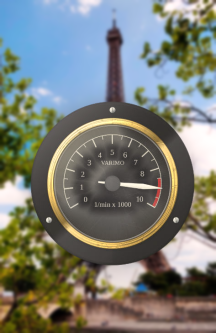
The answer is 9000 rpm
